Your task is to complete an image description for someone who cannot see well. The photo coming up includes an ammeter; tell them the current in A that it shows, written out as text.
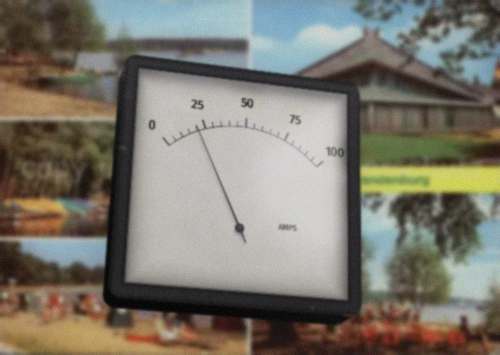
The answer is 20 A
